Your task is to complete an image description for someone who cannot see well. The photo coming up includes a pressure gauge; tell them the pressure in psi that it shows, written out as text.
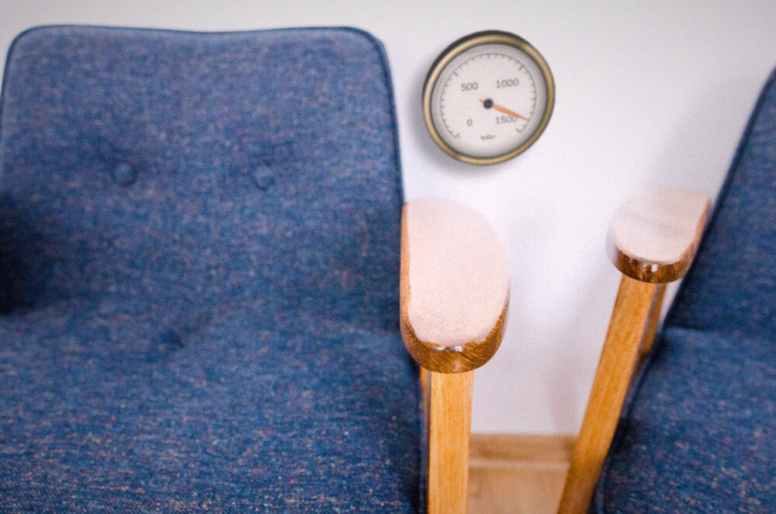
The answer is 1400 psi
